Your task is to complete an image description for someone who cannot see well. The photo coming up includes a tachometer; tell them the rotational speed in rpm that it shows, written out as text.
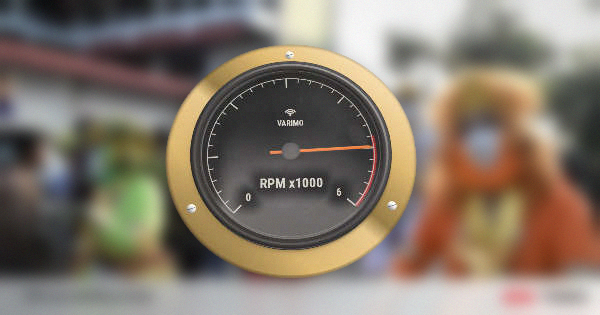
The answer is 5000 rpm
